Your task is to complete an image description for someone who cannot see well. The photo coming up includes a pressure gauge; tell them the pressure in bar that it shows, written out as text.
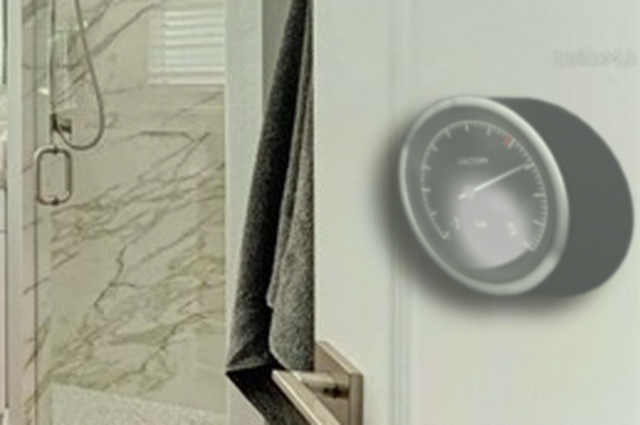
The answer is 3.5 bar
